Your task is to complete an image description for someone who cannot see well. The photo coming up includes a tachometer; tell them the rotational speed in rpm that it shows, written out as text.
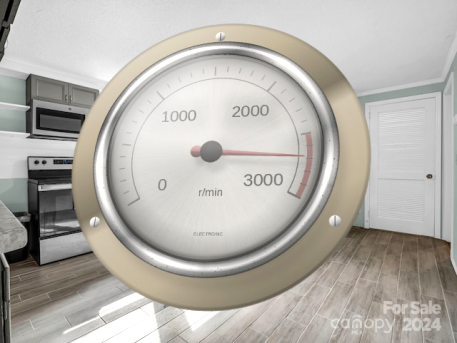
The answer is 2700 rpm
